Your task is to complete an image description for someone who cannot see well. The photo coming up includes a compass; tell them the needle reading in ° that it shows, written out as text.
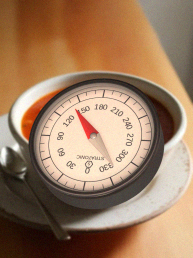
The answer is 140 °
